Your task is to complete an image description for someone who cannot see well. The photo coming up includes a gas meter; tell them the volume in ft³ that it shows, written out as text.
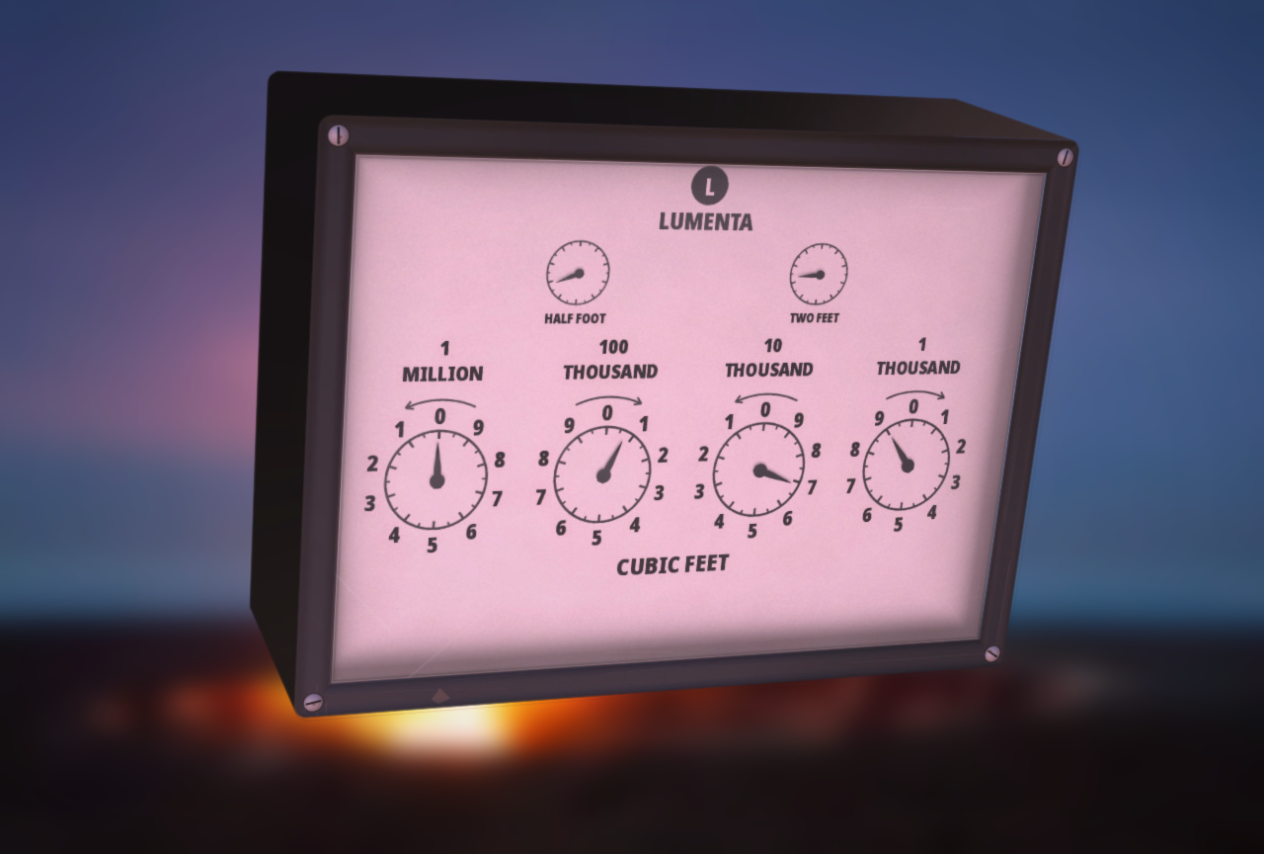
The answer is 6900 ft³
